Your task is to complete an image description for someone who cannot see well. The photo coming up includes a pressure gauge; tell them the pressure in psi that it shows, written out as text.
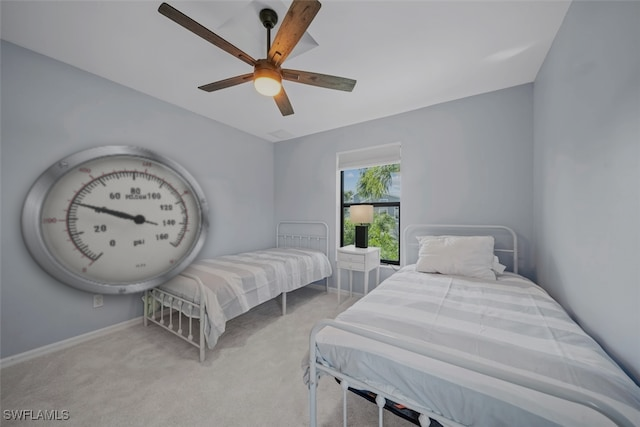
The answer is 40 psi
